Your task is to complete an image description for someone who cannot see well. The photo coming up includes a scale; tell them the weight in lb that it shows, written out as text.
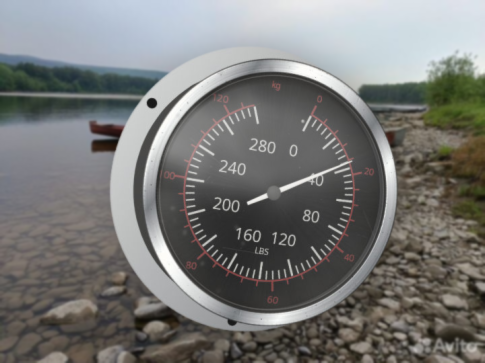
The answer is 36 lb
